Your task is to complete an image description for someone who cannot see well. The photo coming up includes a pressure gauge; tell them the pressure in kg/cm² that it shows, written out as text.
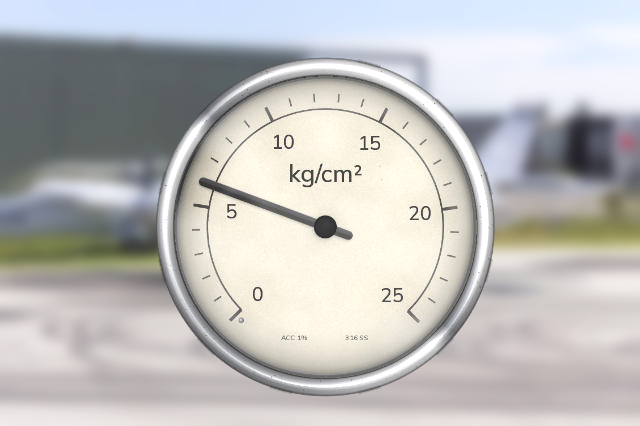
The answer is 6 kg/cm²
